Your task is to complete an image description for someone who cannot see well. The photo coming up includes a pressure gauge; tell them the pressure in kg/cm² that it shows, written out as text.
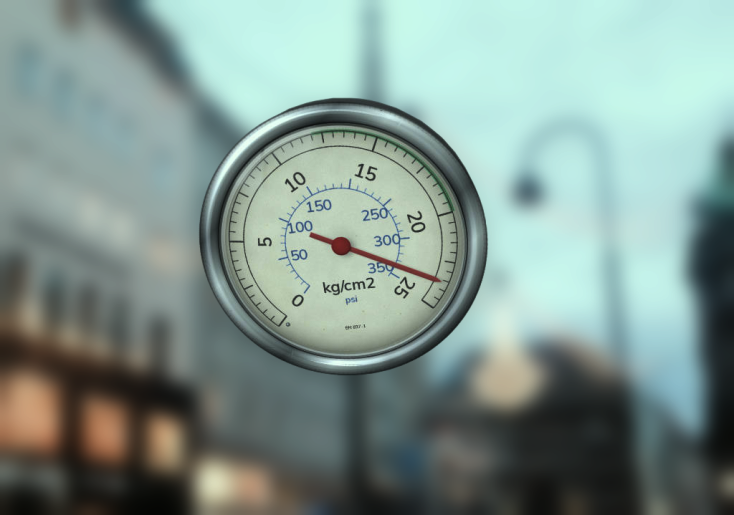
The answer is 23.5 kg/cm²
